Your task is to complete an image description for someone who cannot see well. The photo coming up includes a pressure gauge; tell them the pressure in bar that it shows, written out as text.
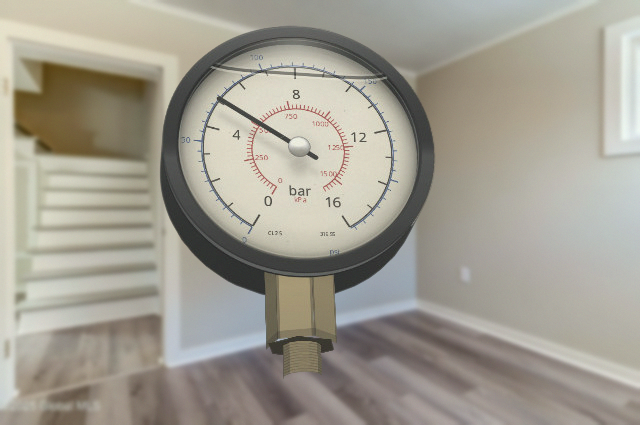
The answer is 5 bar
